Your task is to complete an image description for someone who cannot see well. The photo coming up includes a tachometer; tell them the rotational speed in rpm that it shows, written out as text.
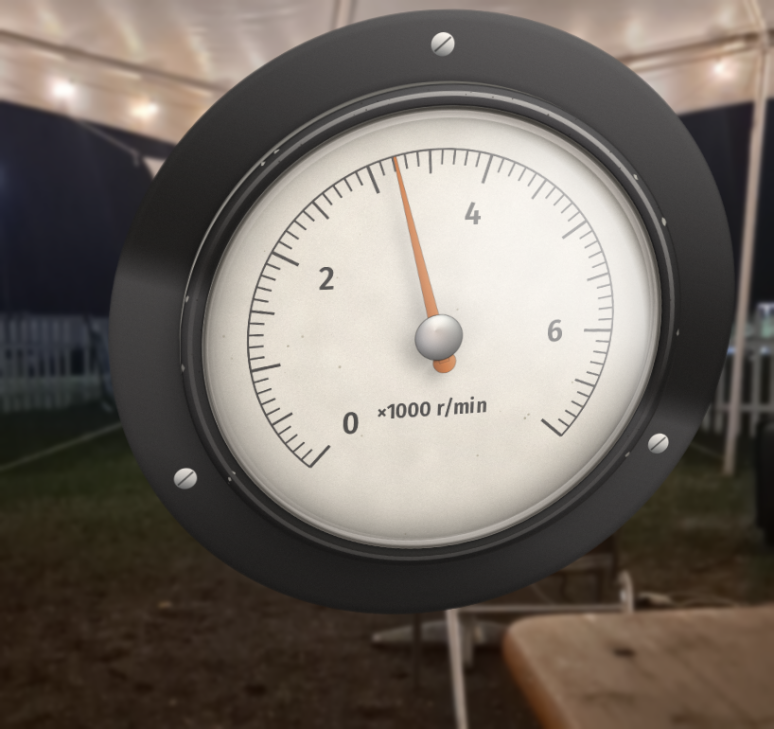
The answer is 3200 rpm
